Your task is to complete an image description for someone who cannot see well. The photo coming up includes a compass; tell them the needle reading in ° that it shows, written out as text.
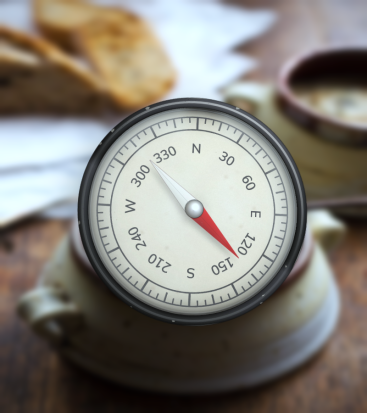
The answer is 135 °
